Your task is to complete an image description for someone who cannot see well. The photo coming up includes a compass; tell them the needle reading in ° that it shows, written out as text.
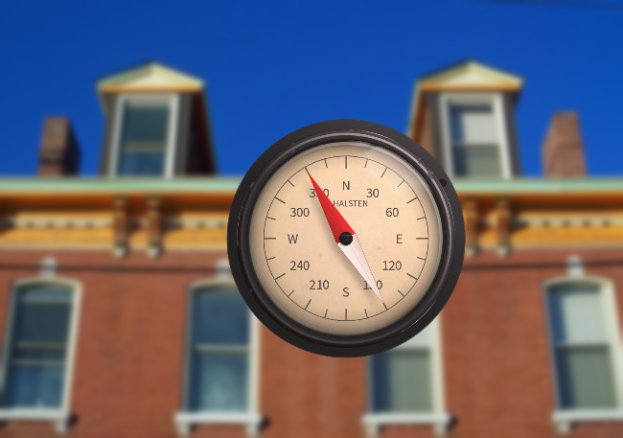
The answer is 330 °
